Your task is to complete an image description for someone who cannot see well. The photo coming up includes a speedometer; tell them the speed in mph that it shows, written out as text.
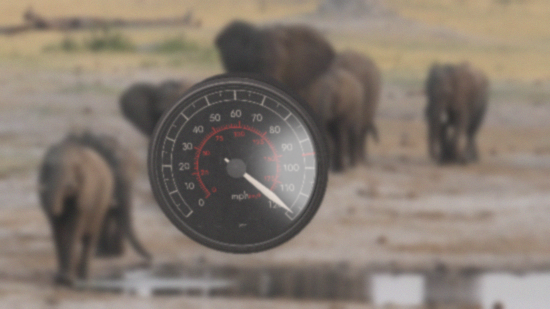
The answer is 117.5 mph
